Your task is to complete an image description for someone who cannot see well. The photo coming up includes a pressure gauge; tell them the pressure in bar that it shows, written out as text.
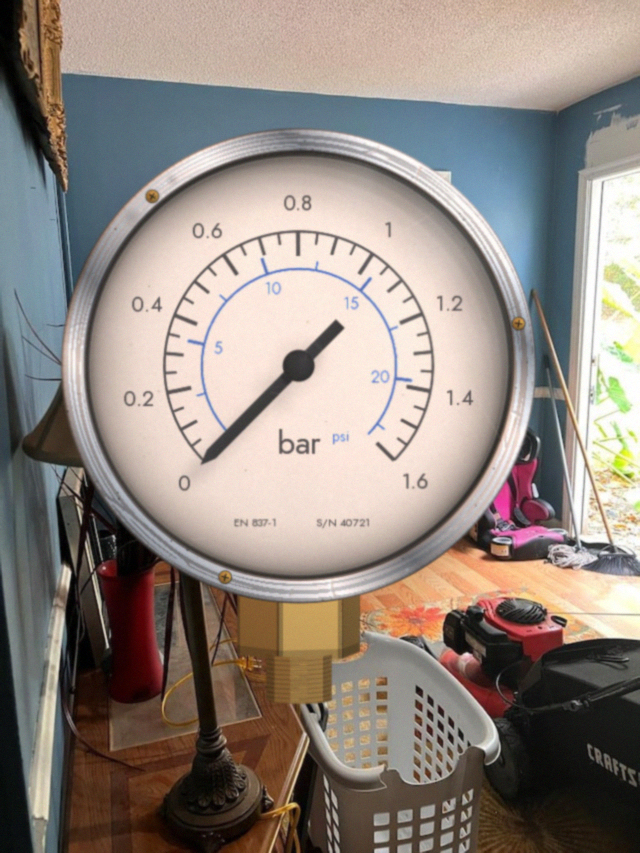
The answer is 0 bar
